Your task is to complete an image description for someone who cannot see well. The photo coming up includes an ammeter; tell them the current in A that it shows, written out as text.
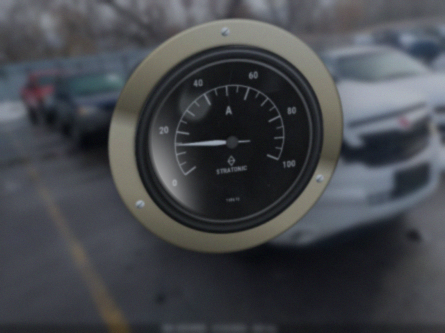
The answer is 15 A
